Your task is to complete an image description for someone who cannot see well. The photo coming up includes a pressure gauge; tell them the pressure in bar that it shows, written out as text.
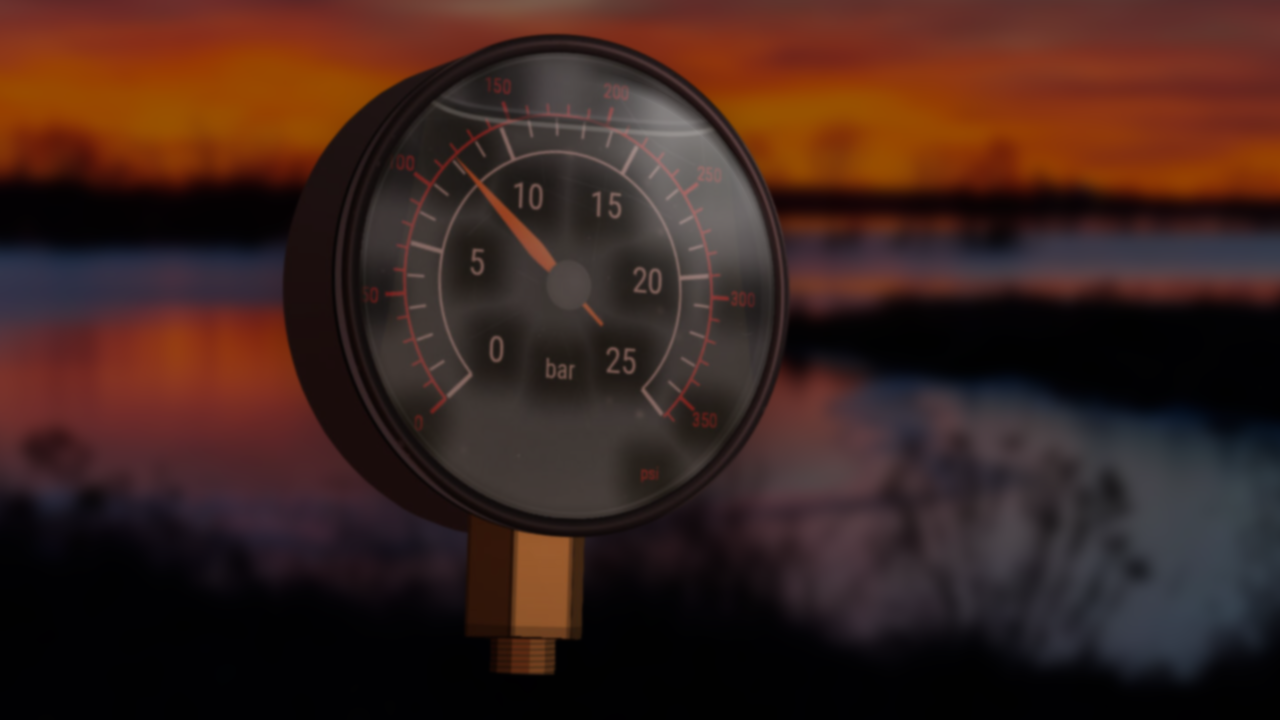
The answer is 8 bar
